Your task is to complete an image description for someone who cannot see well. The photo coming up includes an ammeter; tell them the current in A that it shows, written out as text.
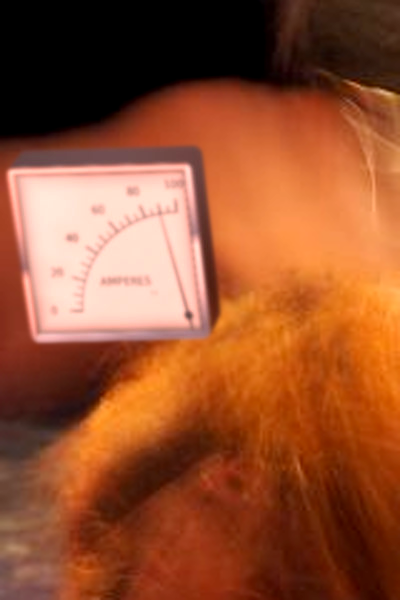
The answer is 90 A
